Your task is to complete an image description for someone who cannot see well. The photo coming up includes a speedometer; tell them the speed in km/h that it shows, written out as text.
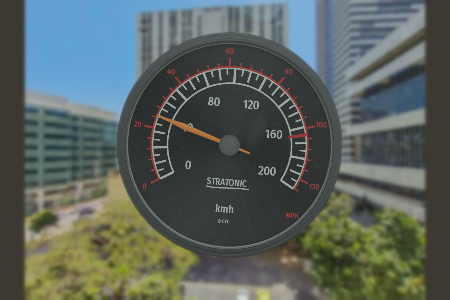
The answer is 40 km/h
